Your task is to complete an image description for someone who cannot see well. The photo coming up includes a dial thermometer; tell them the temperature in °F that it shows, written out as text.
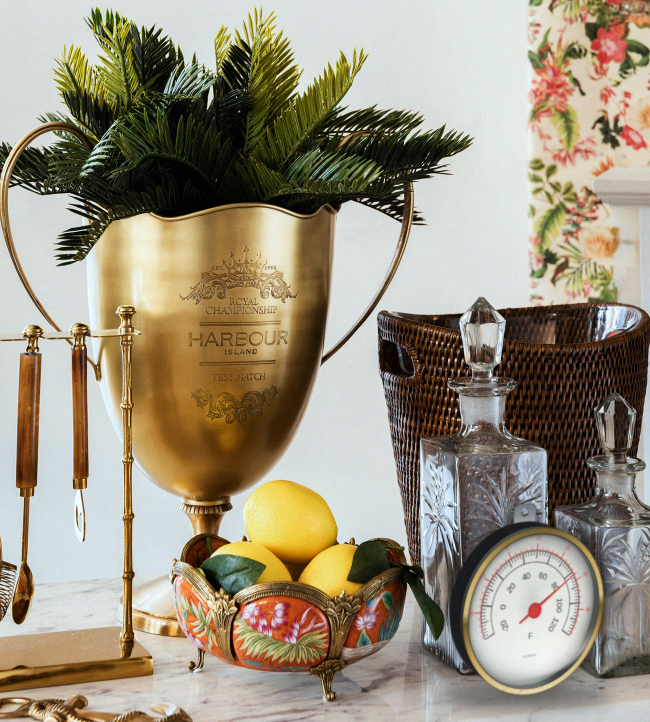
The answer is 80 °F
